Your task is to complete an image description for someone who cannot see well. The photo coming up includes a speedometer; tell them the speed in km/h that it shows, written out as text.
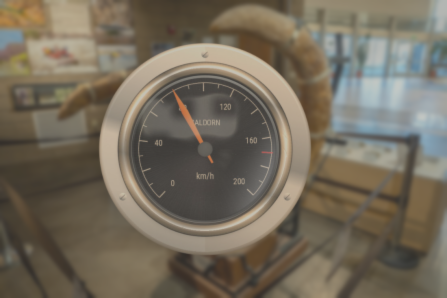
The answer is 80 km/h
